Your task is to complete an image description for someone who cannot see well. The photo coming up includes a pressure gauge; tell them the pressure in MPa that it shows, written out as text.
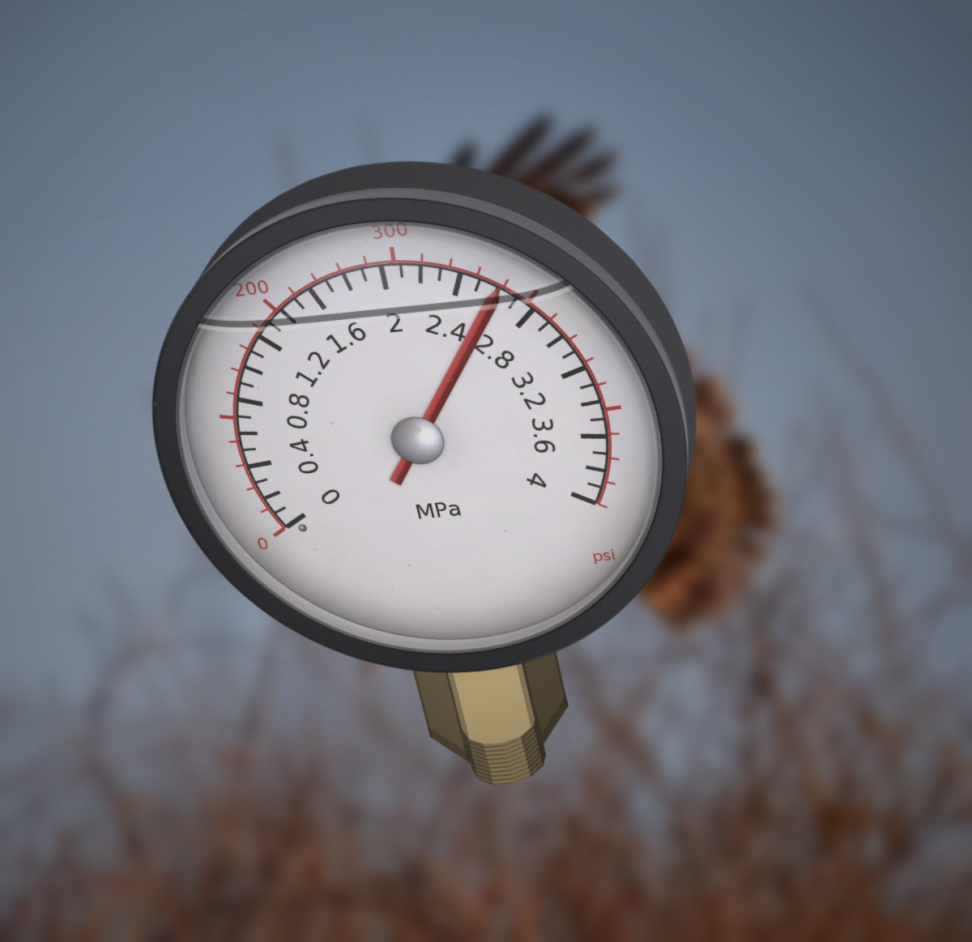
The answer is 2.6 MPa
